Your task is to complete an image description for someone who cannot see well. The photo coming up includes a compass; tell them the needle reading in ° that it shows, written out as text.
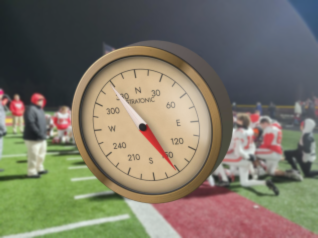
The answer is 150 °
